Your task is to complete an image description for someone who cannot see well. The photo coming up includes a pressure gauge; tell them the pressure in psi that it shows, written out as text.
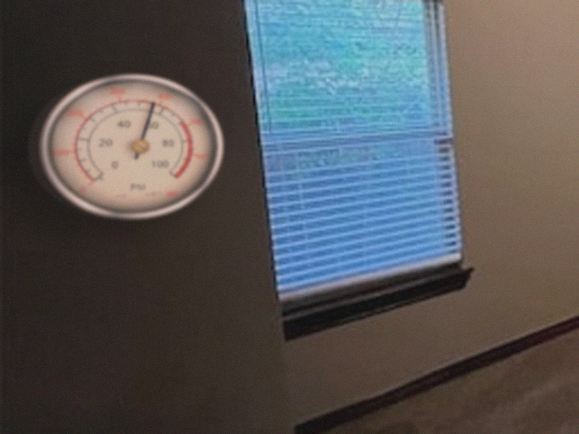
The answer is 55 psi
